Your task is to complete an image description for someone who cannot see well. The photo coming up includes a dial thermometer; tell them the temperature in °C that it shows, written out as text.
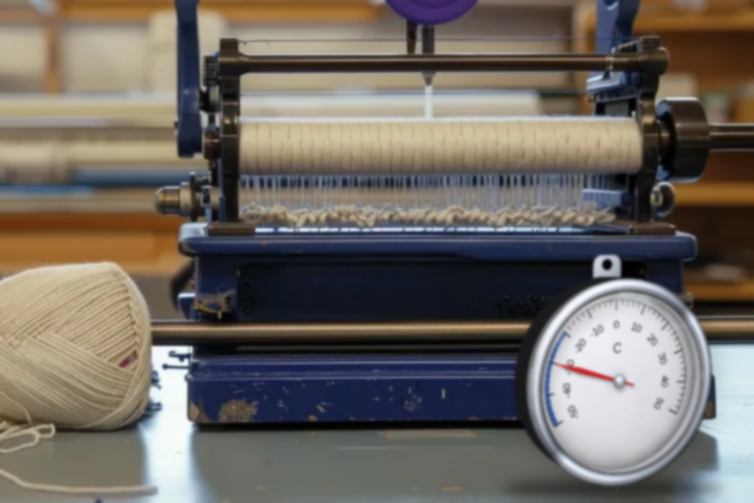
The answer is -30 °C
